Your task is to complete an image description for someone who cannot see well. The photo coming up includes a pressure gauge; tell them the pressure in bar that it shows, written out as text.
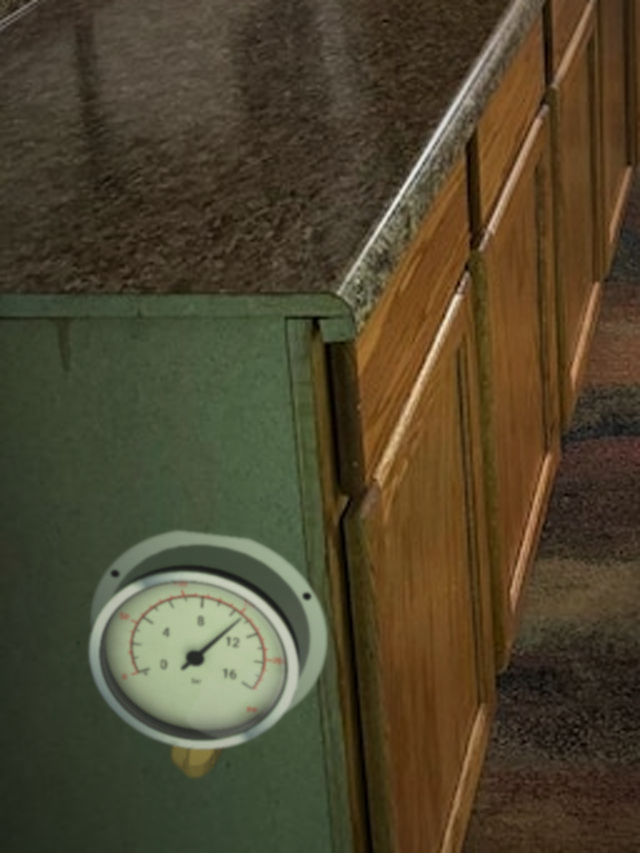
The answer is 10.5 bar
